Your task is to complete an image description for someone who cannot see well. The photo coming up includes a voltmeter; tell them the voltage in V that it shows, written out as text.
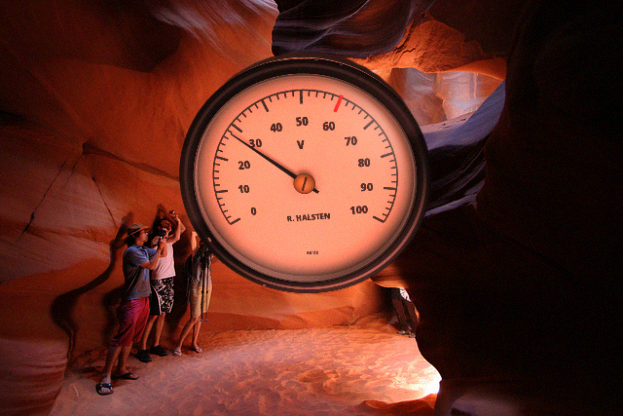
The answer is 28 V
